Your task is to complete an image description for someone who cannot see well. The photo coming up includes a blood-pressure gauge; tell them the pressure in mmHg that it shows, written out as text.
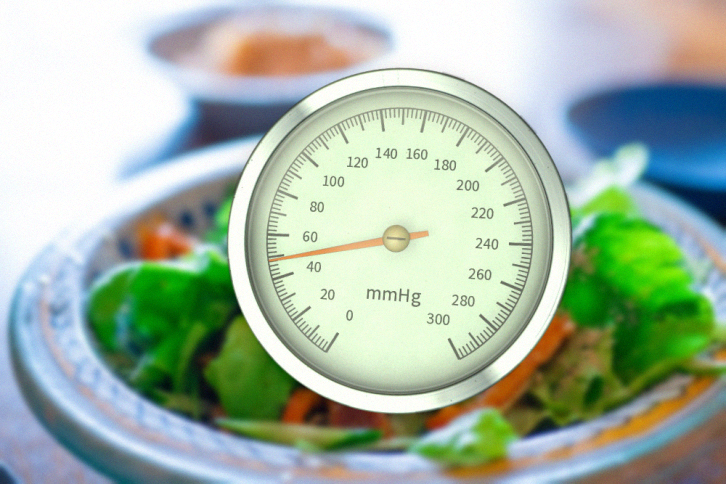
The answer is 48 mmHg
